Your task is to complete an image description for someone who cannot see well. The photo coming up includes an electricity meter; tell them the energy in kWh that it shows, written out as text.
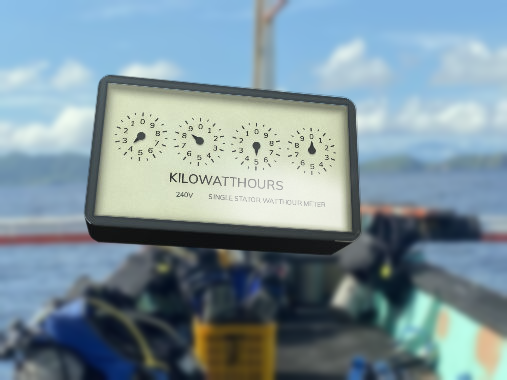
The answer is 3850 kWh
